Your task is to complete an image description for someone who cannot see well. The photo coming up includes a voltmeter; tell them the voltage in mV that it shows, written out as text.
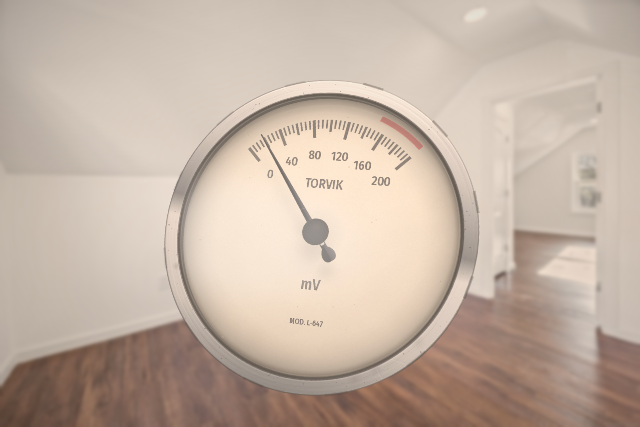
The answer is 20 mV
